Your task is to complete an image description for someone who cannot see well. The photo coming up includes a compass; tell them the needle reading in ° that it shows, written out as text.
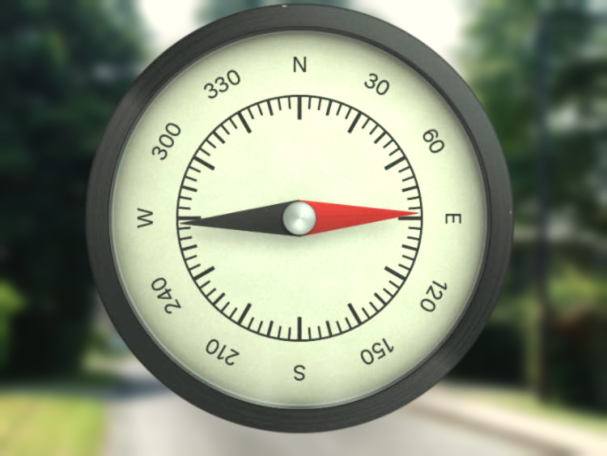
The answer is 87.5 °
